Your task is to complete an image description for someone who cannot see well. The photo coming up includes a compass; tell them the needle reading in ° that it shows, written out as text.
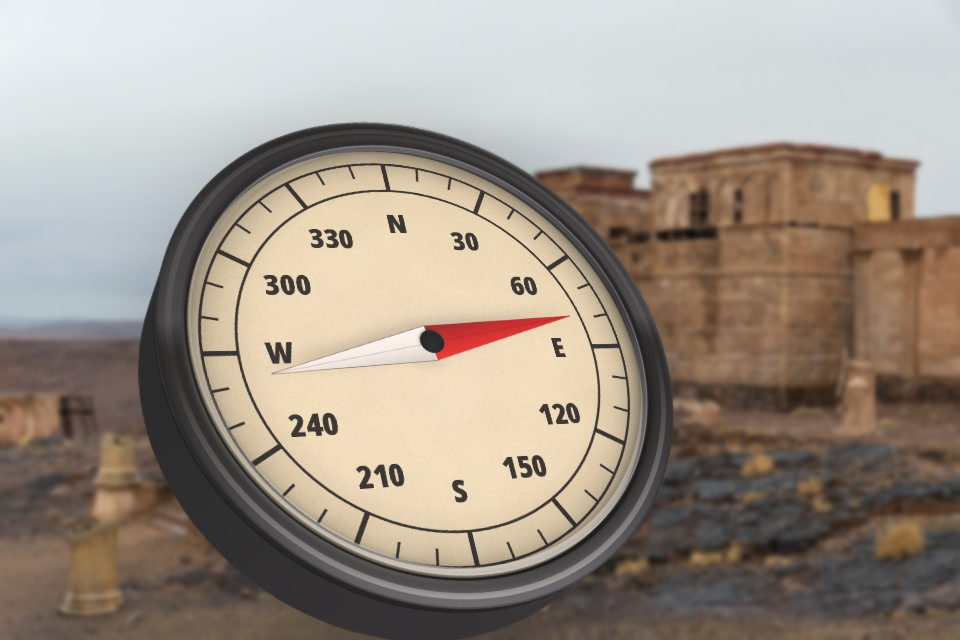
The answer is 80 °
